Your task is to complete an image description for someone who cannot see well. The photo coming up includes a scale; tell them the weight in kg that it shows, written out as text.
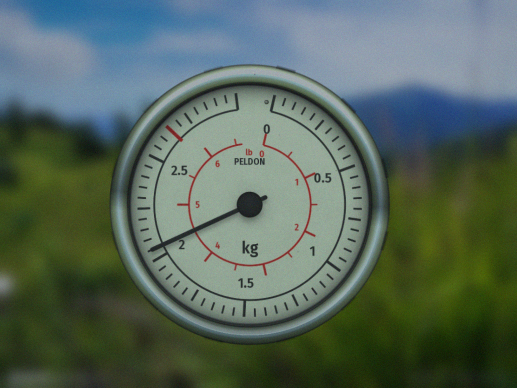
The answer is 2.05 kg
